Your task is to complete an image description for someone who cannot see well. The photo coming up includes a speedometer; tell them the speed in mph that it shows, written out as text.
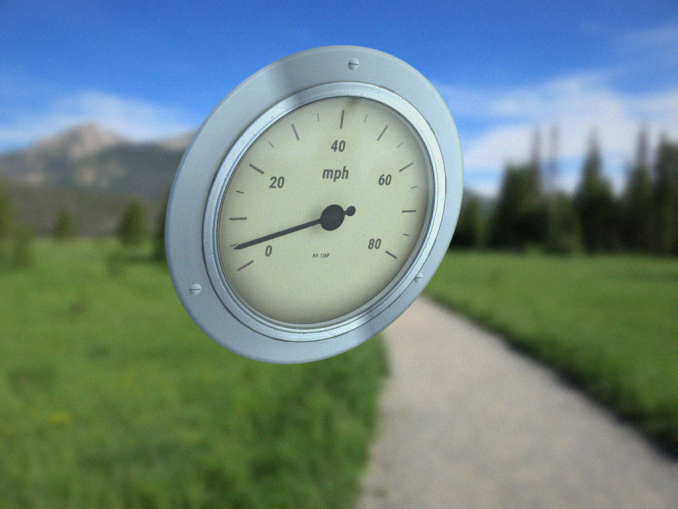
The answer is 5 mph
